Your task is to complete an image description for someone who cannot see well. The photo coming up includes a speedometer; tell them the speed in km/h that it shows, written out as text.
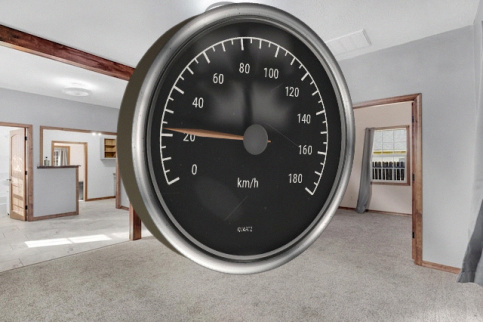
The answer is 22.5 km/h
